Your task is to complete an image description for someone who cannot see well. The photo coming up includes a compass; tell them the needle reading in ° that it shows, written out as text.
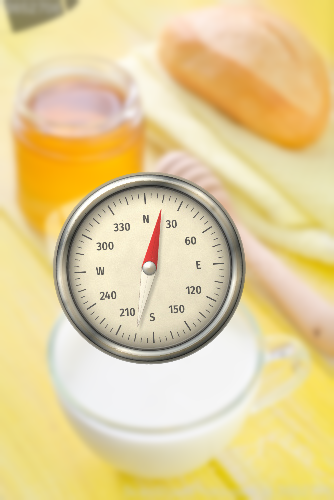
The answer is 15 °
